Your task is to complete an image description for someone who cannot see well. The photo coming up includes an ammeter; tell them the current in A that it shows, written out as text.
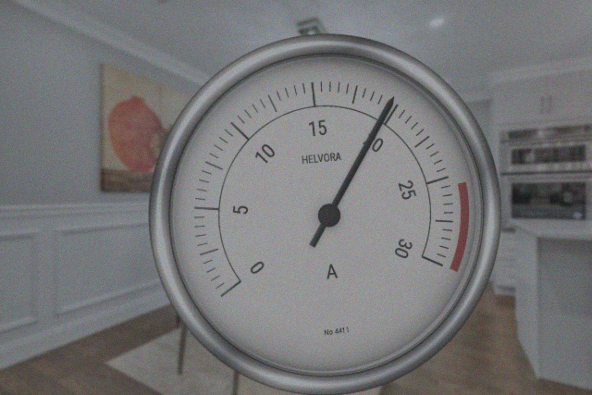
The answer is 19.5 A
